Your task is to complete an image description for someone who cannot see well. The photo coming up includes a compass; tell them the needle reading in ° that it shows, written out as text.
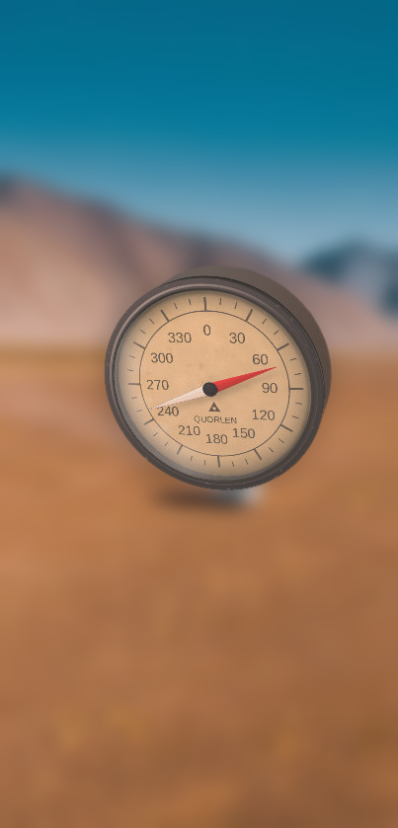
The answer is 70 °
